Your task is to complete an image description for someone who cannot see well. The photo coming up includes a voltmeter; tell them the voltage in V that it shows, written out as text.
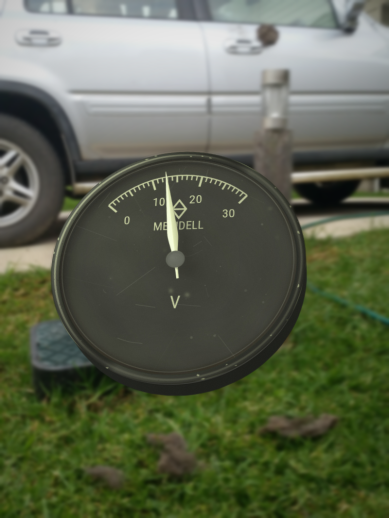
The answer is 13 V
